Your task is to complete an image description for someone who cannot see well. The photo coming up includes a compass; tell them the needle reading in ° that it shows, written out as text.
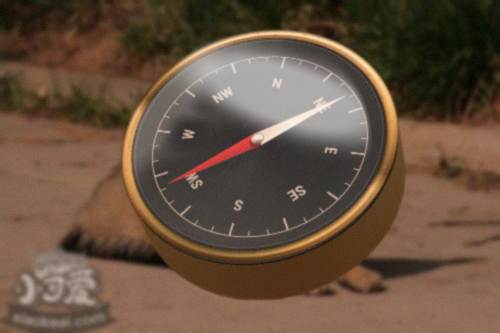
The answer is 230 °
